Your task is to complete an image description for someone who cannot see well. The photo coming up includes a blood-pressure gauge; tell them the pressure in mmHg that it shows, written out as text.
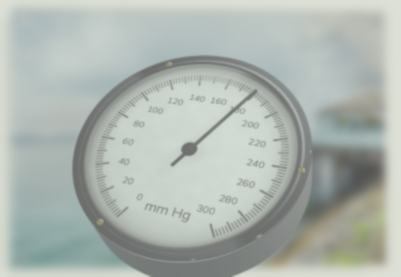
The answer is 180 mmHg
